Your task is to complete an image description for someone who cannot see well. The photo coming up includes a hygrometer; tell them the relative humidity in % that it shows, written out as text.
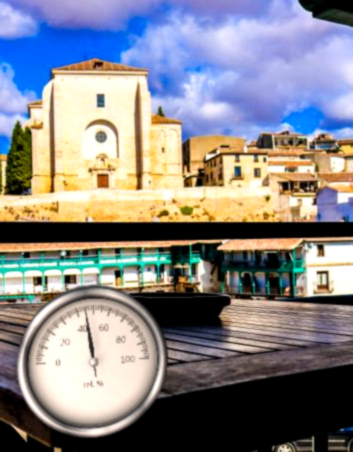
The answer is 45 %
